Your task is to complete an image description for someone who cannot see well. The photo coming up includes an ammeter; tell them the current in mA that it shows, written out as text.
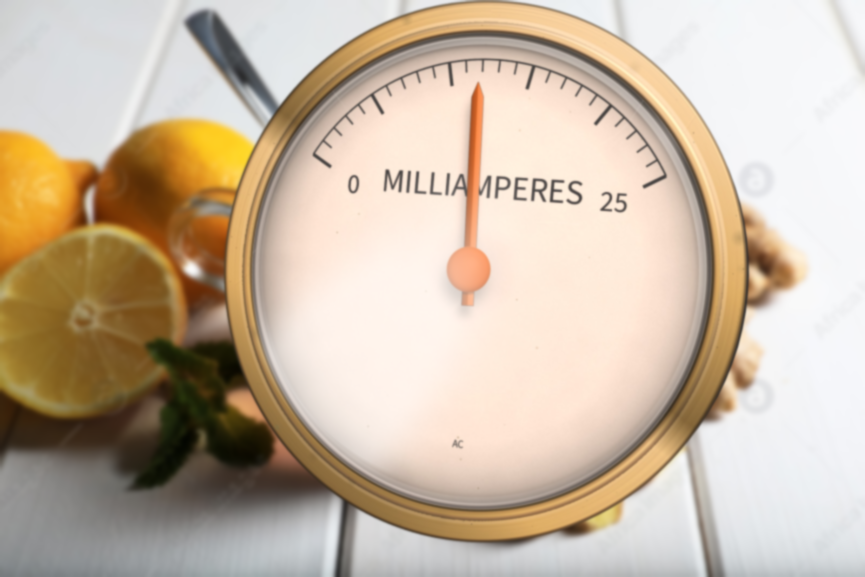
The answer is 12 mA
